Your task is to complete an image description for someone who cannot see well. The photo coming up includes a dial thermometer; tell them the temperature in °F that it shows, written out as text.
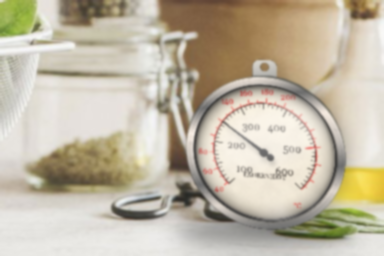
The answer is 250 °F
